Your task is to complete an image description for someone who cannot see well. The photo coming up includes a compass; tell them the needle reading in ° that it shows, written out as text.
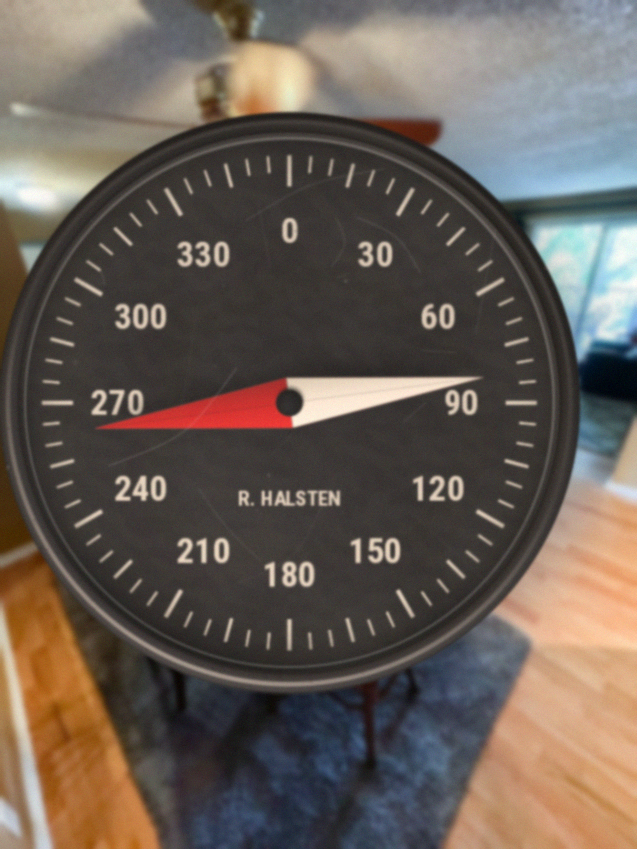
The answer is 262.5 °
